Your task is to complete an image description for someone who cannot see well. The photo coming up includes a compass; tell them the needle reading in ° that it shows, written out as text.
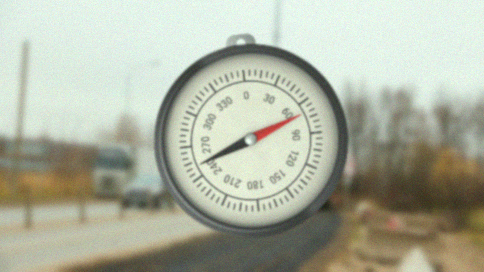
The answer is 70 °
